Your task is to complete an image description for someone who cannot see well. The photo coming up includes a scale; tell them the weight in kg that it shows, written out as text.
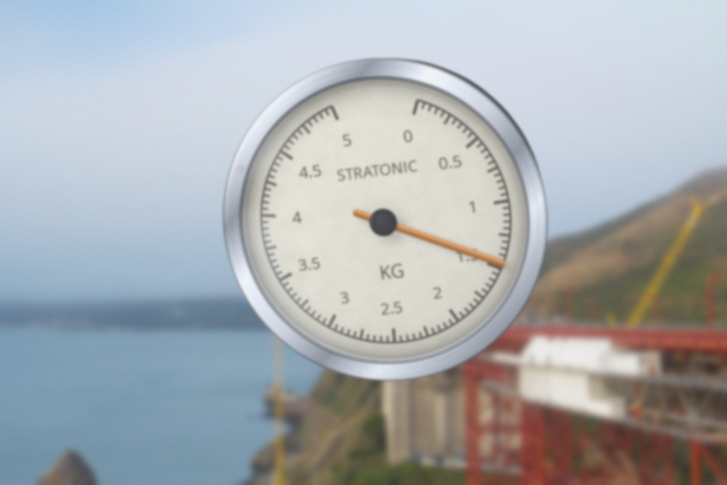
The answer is 1.45 kg
